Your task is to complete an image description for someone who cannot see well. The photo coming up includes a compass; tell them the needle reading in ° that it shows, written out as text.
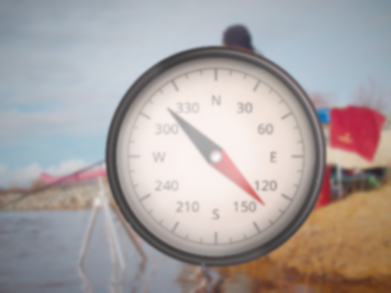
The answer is 135 °
